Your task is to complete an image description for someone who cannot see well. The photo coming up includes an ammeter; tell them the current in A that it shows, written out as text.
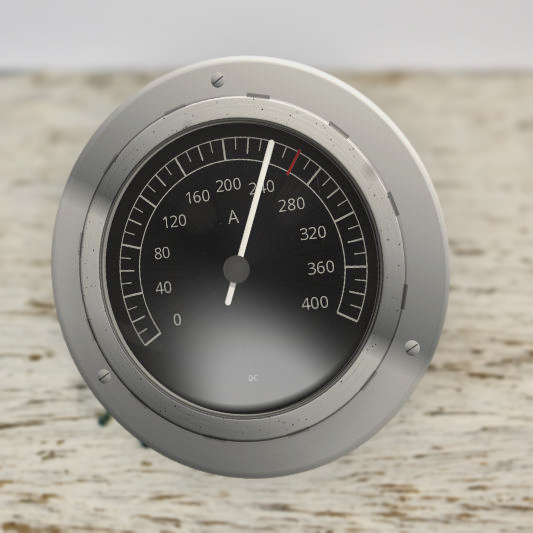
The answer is 240 A
